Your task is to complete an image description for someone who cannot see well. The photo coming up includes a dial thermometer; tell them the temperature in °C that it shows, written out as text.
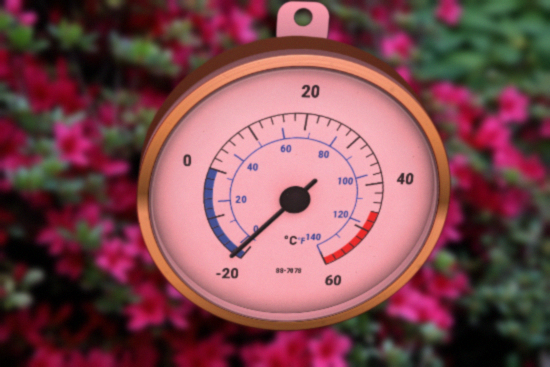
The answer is -18 °C
